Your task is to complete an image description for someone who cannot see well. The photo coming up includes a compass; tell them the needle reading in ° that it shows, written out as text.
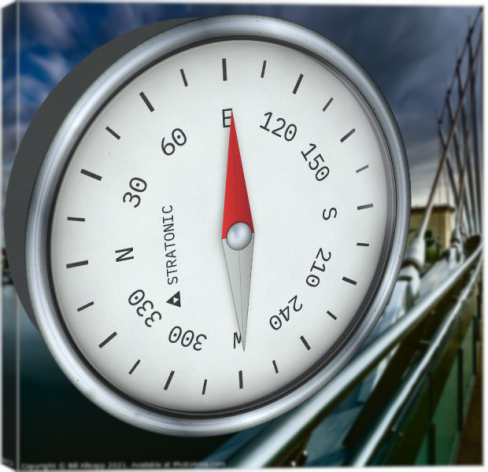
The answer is 90 °
